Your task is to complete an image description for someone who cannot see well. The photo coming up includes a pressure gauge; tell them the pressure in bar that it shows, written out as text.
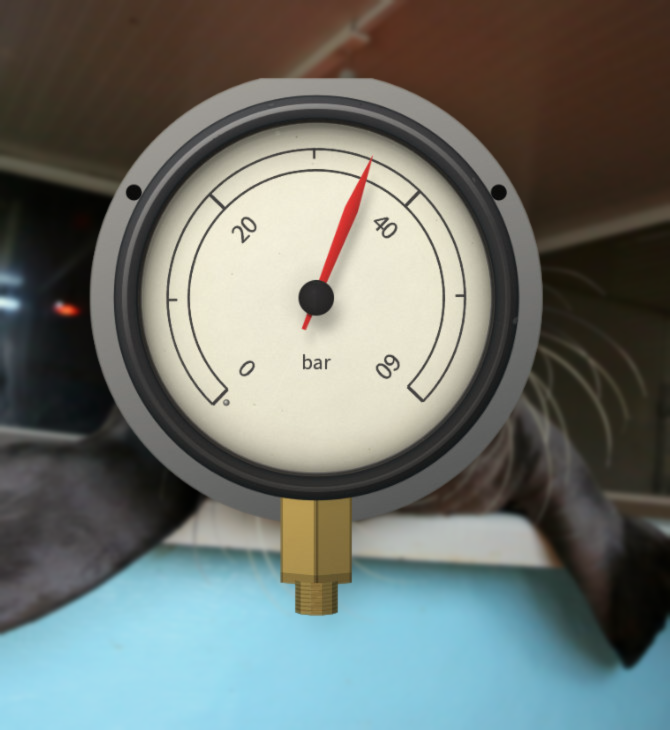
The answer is 35 bar
